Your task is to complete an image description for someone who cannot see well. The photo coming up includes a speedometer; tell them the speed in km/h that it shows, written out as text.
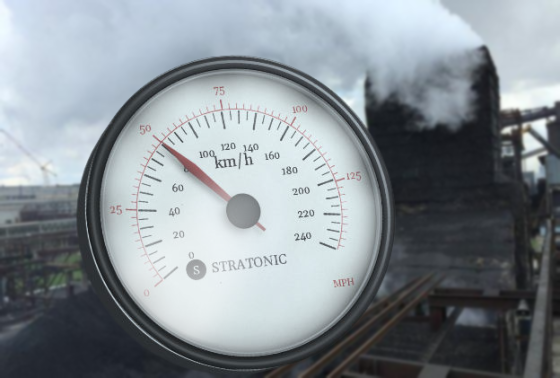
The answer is 80 km/h
